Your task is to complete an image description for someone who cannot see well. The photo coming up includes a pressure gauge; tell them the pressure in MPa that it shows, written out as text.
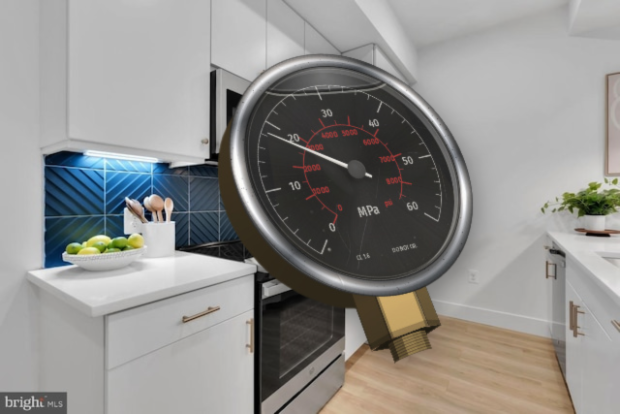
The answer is 18 MPa
